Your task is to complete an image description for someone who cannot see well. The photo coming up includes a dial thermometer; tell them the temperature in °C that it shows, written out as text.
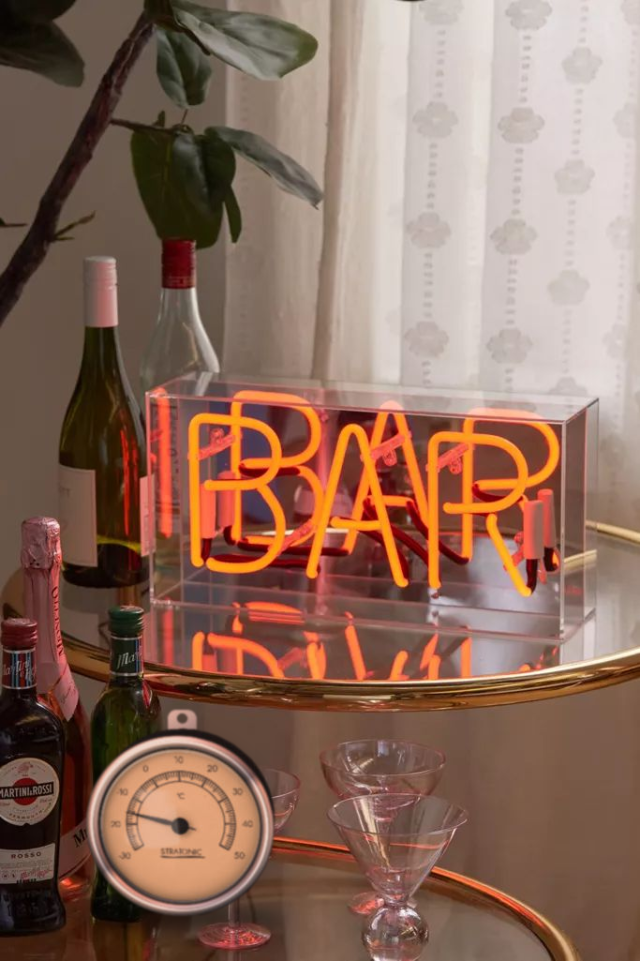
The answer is -15 °C
